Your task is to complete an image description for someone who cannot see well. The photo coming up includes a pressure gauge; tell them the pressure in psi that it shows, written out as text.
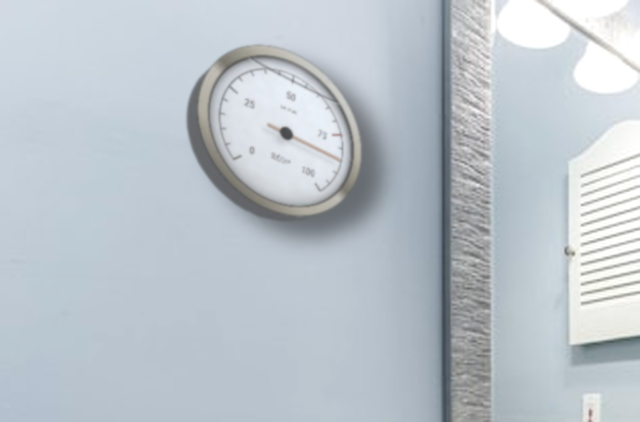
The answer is 85 psi
